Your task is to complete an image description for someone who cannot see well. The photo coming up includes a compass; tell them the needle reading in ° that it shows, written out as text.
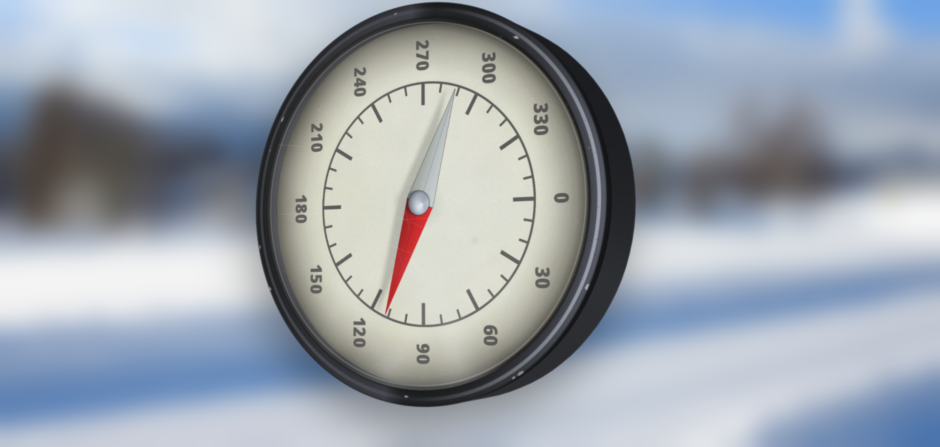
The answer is 110 °
